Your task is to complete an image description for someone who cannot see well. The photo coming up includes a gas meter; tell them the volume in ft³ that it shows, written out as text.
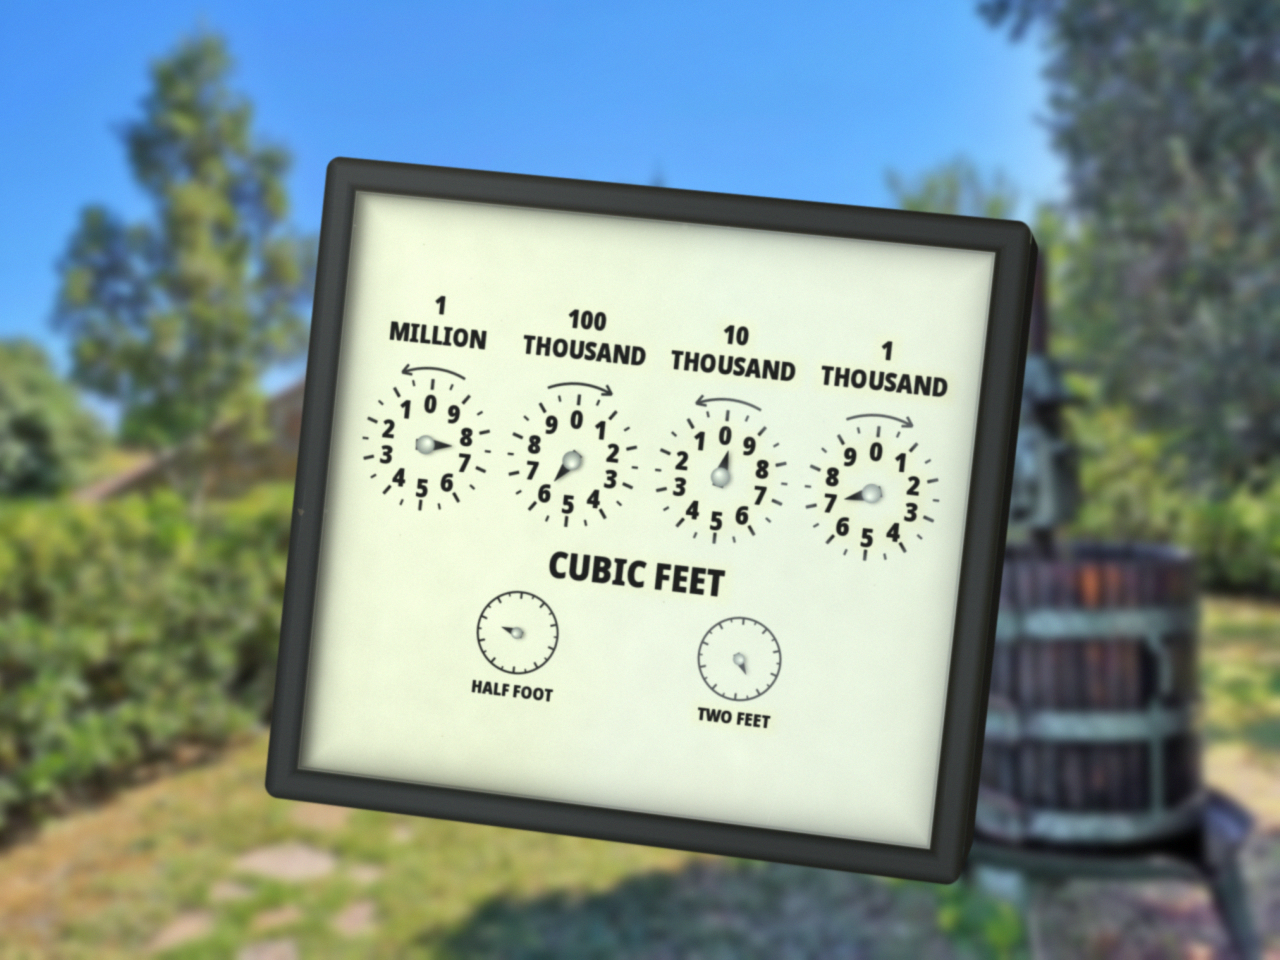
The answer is 759700 ft³
